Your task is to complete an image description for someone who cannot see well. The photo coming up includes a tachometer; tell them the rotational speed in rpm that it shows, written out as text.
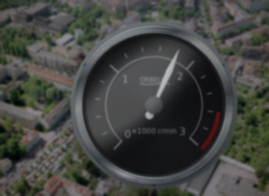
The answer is 1800 rpm
